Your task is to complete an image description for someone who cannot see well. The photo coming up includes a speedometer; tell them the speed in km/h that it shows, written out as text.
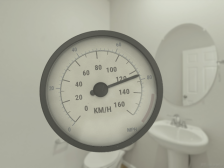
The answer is 125 km/h
